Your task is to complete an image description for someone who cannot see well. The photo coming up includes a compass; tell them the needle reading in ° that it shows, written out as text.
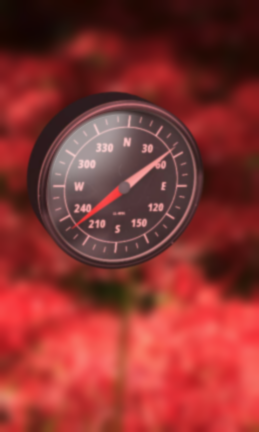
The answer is 230 °
